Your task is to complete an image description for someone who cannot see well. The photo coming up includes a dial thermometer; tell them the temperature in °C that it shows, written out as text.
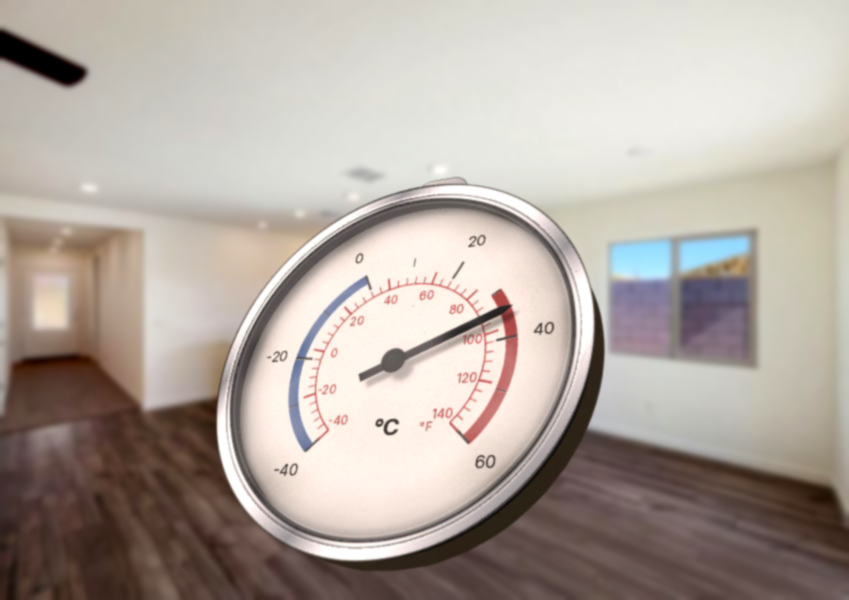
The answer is 35 °C
